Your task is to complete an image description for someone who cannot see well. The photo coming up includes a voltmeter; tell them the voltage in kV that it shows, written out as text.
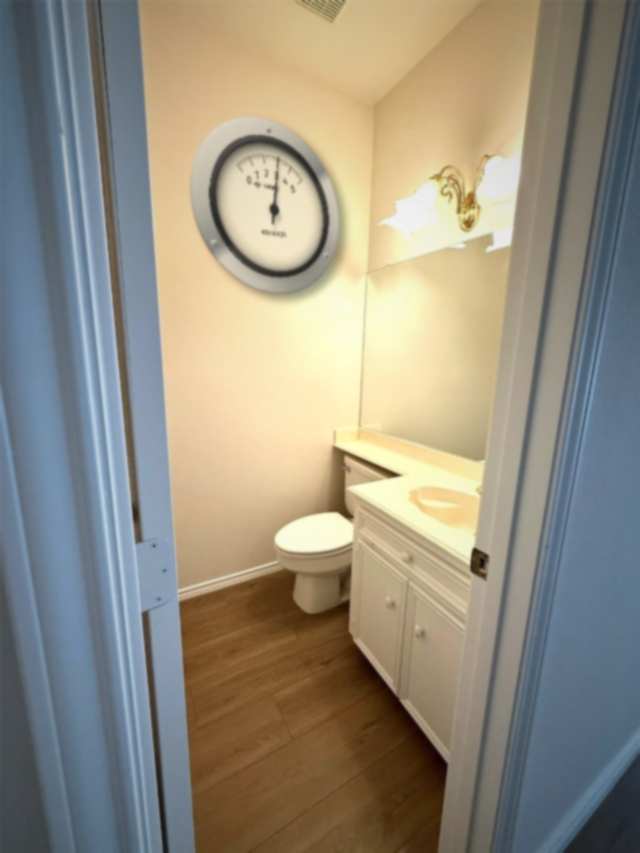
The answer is 3 kV
